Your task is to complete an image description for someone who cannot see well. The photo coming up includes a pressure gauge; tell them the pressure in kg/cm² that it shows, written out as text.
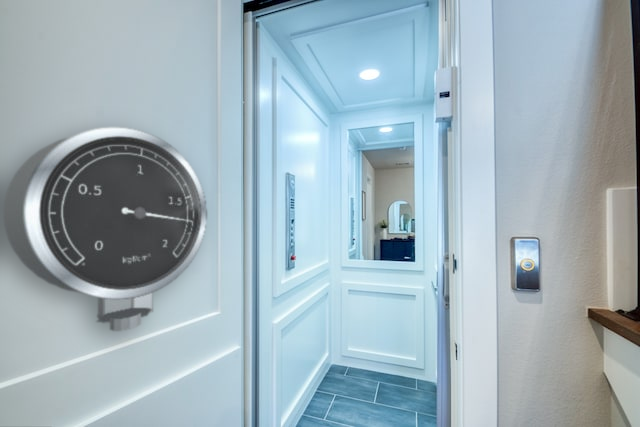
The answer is 1.7 kg/cm²
